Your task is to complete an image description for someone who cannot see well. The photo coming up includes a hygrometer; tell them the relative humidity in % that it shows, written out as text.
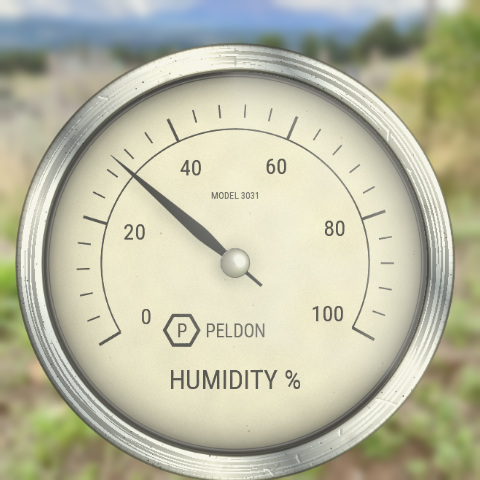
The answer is 30 %
